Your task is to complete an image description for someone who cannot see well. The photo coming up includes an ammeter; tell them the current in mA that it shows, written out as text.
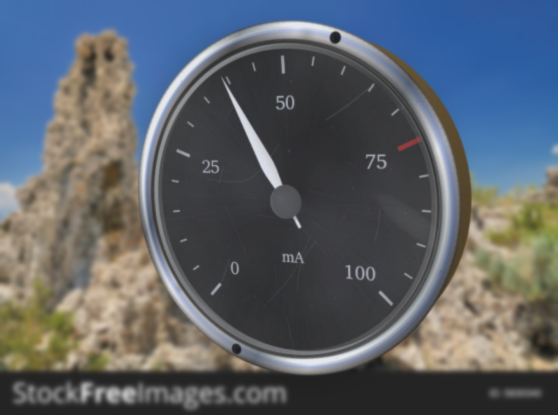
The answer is 40 mA
